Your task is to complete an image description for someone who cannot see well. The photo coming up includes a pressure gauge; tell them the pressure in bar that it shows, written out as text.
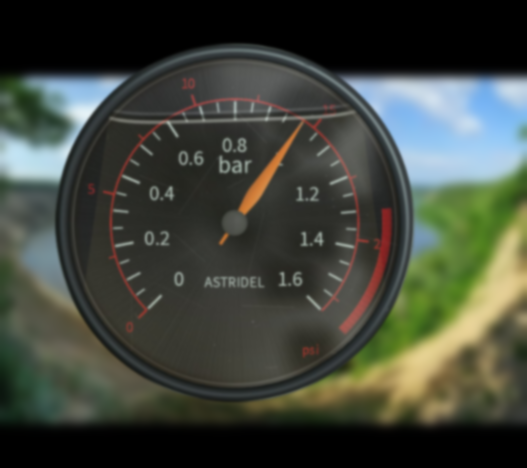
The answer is 1 bar
